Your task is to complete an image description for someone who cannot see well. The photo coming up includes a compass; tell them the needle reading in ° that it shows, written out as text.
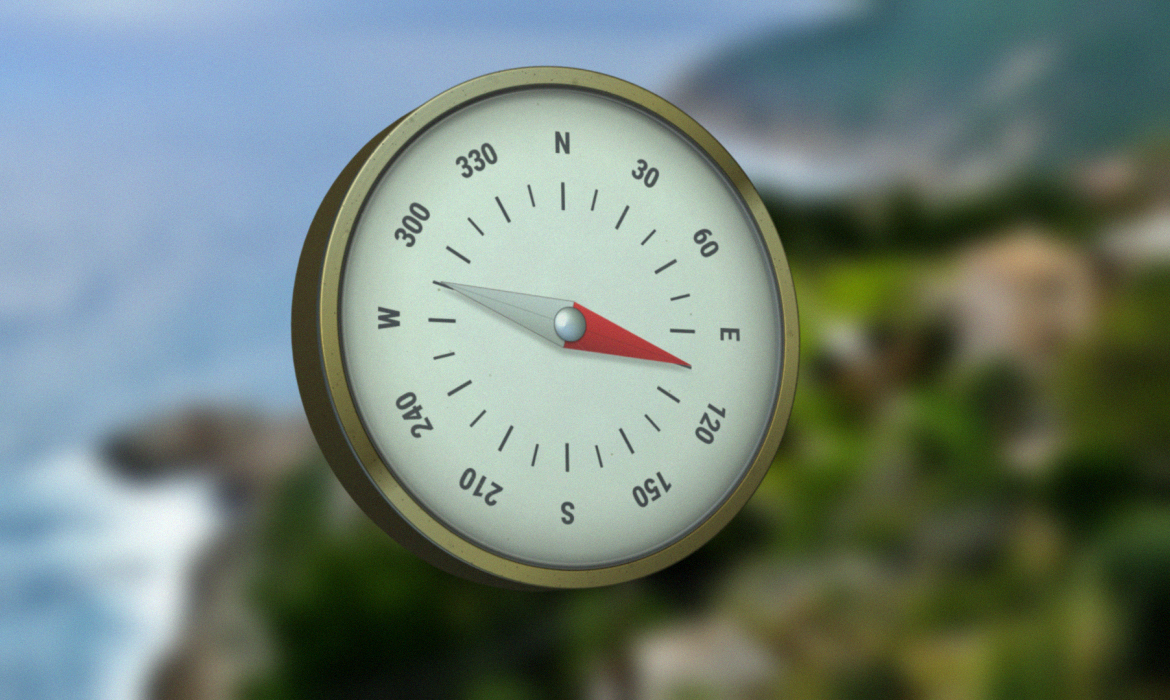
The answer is 105 °
